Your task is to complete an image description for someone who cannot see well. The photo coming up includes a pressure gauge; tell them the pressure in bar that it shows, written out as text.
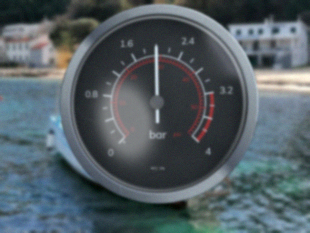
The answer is 2 bar
